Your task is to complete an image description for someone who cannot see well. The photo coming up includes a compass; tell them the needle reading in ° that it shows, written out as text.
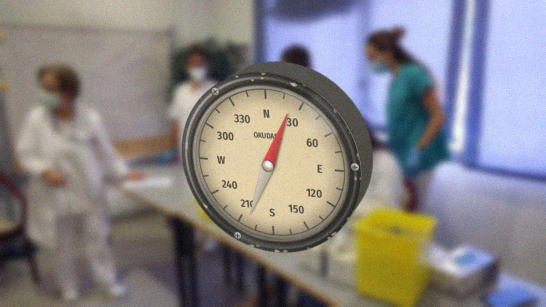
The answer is 22.5 °
